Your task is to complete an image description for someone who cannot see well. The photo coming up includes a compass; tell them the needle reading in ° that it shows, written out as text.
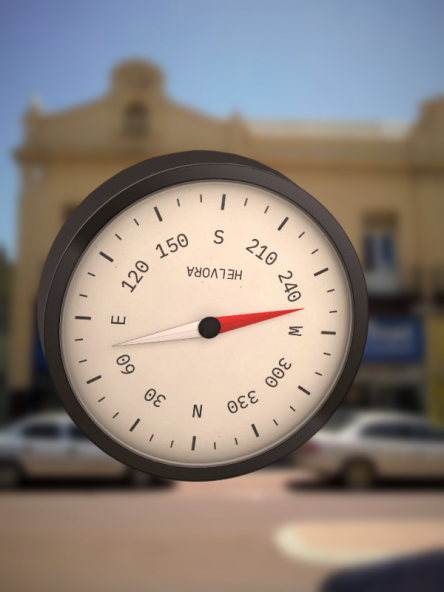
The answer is 255 °
